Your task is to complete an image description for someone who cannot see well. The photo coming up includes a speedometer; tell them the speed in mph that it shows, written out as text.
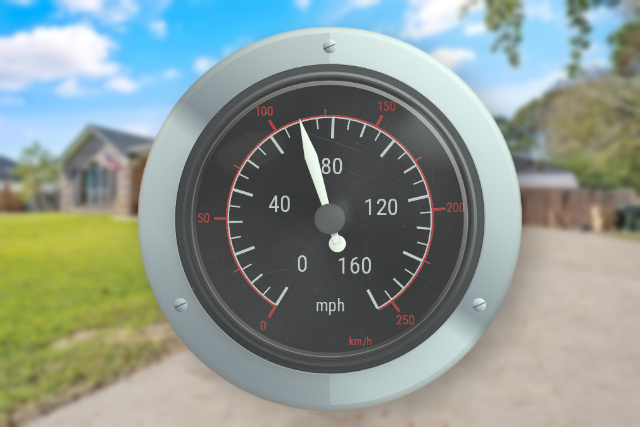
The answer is 70 mph
